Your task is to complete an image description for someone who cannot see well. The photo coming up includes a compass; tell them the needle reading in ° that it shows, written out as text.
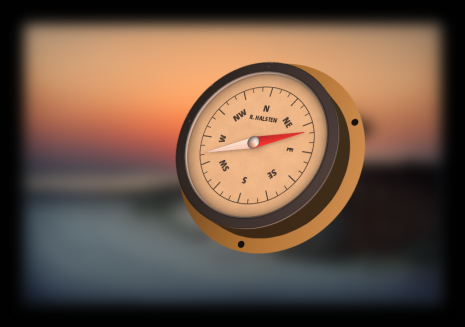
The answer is 70 °
